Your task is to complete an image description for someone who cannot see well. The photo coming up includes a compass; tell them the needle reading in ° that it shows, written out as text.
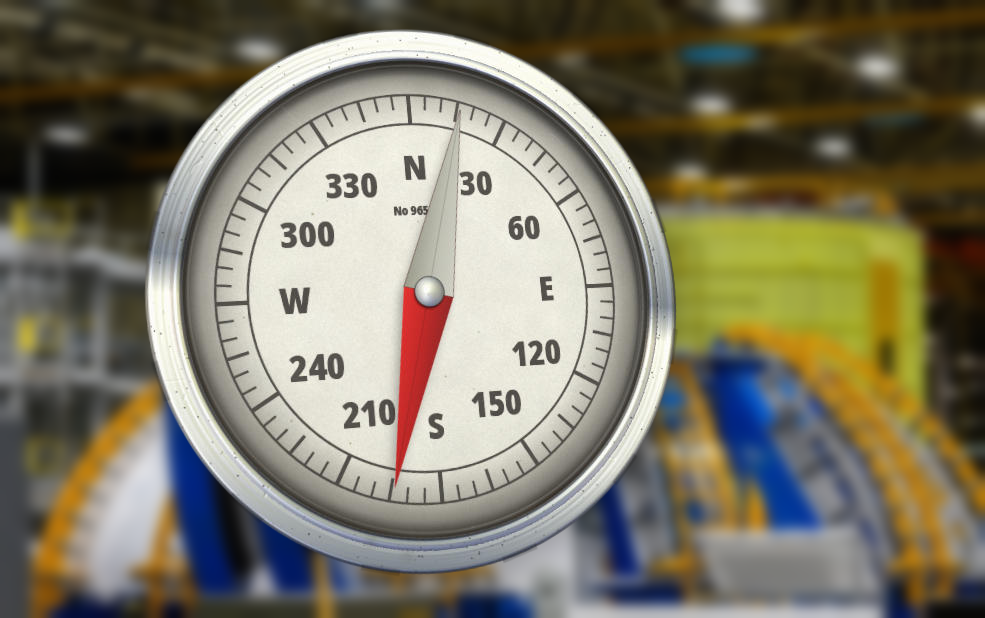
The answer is 195 °
